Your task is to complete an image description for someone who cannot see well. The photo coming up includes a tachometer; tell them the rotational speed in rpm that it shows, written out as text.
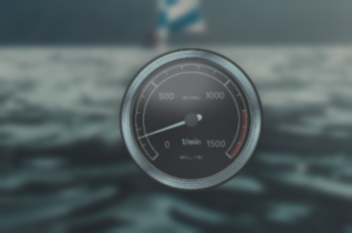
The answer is 150 rpm
